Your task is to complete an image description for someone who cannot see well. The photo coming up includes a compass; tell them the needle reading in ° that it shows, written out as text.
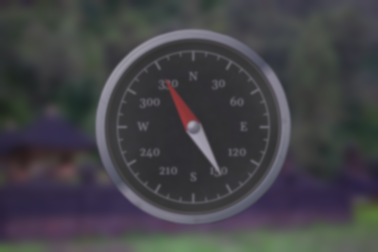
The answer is 330 °
